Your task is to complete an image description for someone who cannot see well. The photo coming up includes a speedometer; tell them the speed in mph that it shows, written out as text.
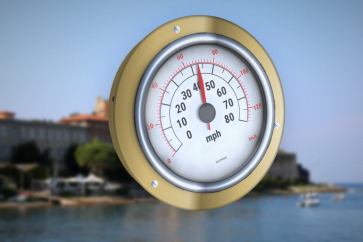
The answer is 42.5 mph
